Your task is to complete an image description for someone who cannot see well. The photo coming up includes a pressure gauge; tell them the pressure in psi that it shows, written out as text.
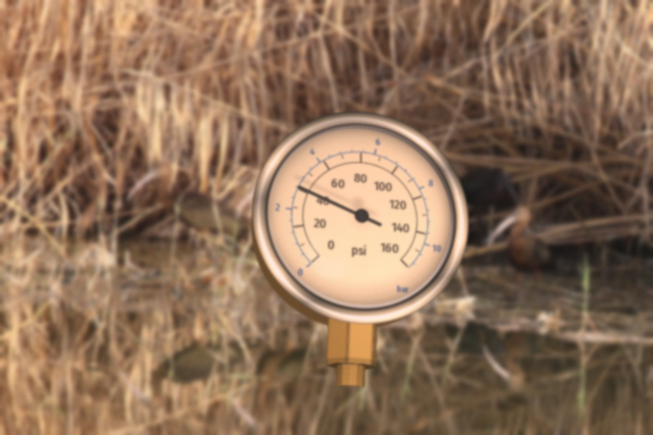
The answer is 40 psi
